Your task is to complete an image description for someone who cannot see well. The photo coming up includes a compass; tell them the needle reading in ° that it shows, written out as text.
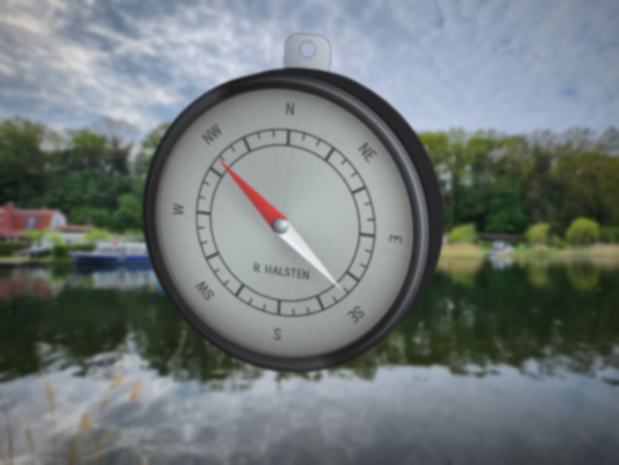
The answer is 310 °
